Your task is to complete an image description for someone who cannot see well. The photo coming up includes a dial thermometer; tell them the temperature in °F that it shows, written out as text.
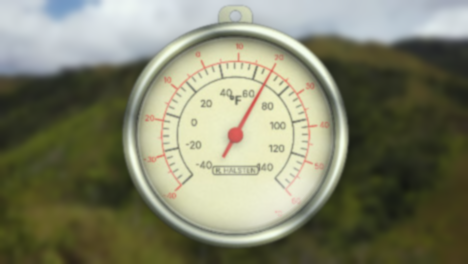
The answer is 68 °F
